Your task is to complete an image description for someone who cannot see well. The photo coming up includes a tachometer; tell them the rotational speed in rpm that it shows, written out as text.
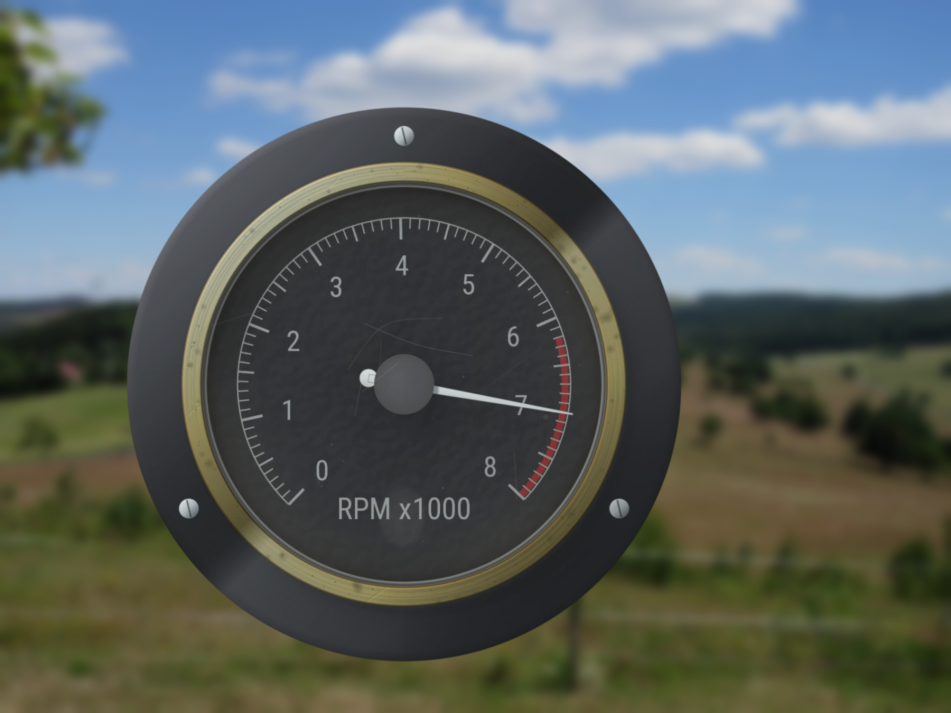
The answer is 7000 rpm
